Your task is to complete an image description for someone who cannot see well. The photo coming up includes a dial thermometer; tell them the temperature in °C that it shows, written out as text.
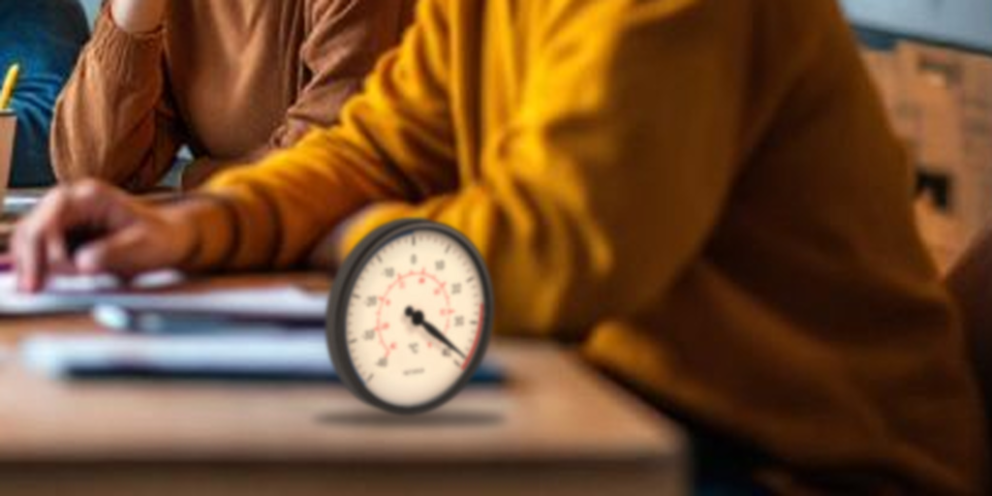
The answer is 38 °C
